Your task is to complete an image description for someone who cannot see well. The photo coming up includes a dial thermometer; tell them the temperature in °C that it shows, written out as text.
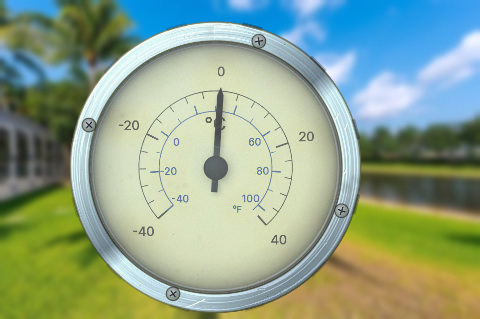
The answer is 0 °C
